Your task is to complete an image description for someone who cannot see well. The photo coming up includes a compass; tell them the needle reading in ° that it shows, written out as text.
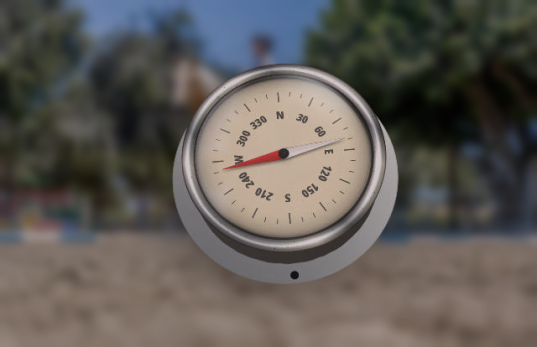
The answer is 260 °
